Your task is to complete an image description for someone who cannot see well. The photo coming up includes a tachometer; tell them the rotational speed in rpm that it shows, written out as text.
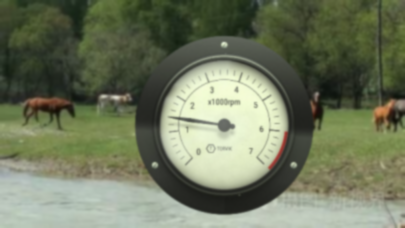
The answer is 1400 rpm
